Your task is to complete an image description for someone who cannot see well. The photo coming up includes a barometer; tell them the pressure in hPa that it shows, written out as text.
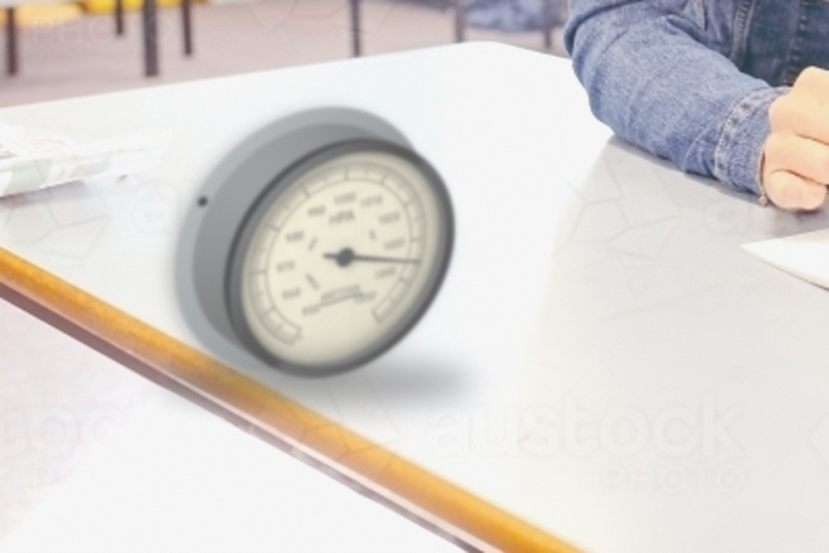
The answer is 1035 hPa
